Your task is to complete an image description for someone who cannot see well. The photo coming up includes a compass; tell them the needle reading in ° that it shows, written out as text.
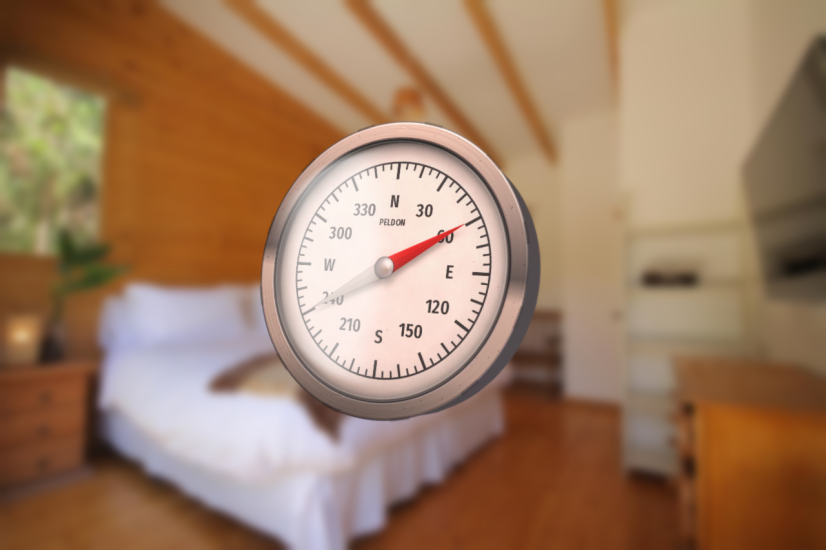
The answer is 60 °
